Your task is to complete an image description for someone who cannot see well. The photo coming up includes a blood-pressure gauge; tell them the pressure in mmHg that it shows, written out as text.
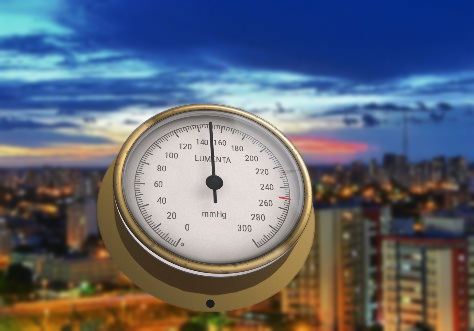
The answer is 150 mmHg
